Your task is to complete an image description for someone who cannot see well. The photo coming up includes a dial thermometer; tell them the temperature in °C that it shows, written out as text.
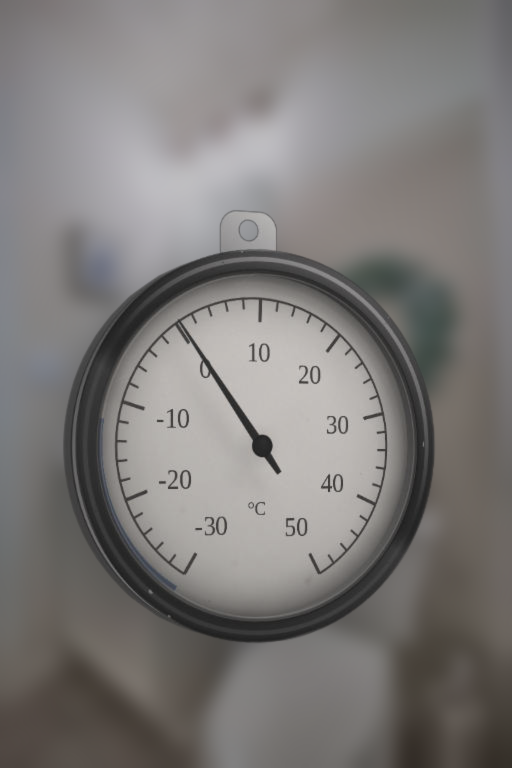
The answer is 0 °C
